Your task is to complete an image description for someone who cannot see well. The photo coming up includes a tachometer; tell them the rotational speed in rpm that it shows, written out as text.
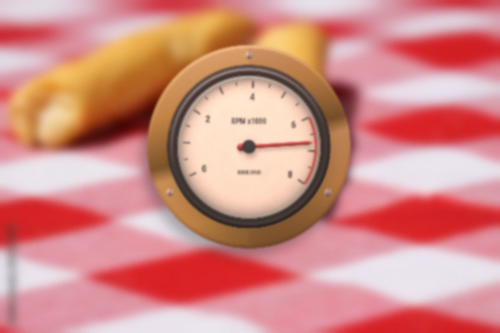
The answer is 6750 rpm
